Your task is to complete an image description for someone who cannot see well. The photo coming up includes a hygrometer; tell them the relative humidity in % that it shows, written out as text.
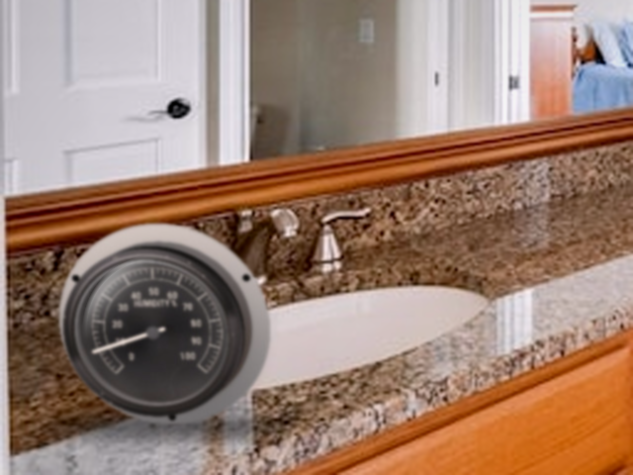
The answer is 10 %
